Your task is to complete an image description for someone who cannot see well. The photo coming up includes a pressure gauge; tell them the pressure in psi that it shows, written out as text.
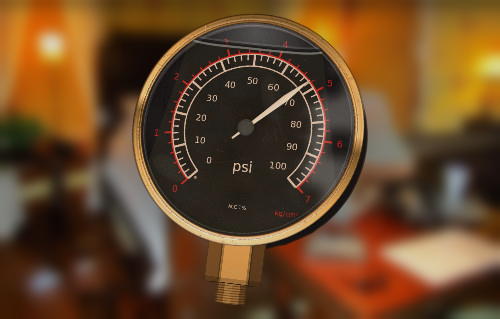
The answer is 68 psi
